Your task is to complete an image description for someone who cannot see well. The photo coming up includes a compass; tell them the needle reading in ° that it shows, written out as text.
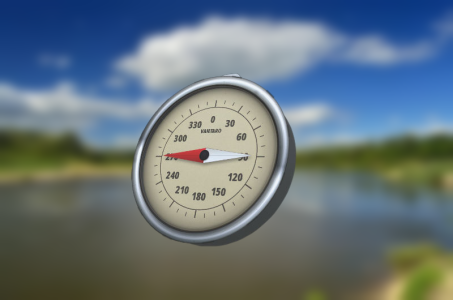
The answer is 270 °
